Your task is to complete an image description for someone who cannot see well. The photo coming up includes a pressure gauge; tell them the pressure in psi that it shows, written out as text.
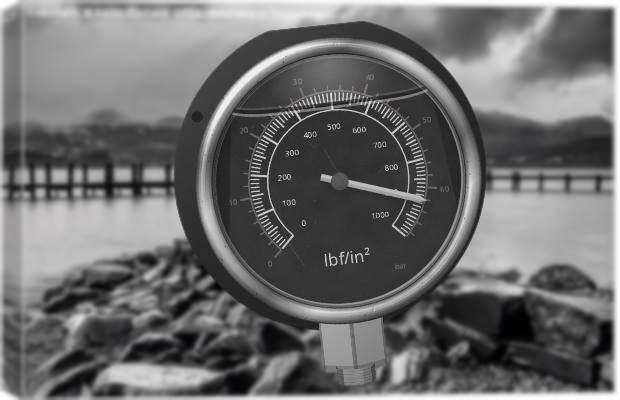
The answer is 900 psi
